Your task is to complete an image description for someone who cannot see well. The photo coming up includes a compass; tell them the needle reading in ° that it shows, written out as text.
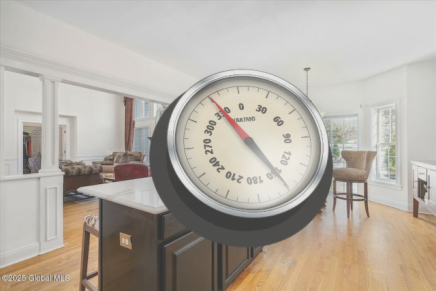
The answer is 330 °
